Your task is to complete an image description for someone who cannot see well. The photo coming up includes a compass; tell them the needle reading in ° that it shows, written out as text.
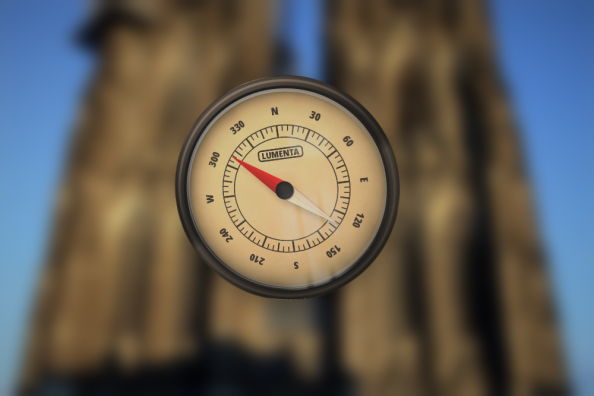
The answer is 310 °
